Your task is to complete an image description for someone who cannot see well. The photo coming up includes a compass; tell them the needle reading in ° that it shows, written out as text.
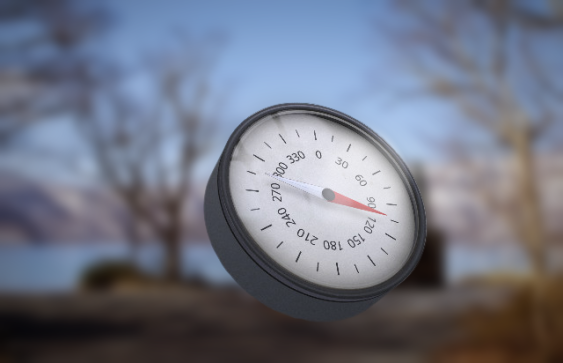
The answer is 105 °
